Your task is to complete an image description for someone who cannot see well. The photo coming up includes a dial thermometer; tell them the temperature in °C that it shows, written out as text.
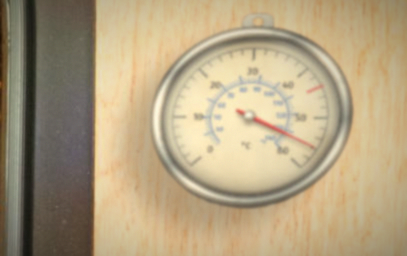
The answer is 56 °C
